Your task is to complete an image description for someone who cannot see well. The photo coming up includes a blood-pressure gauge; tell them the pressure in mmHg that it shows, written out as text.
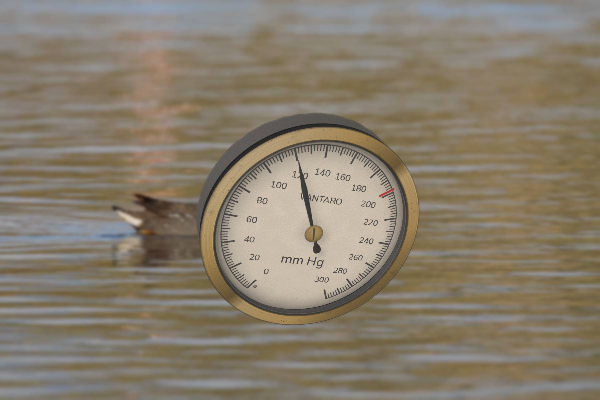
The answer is 120 mmHg
